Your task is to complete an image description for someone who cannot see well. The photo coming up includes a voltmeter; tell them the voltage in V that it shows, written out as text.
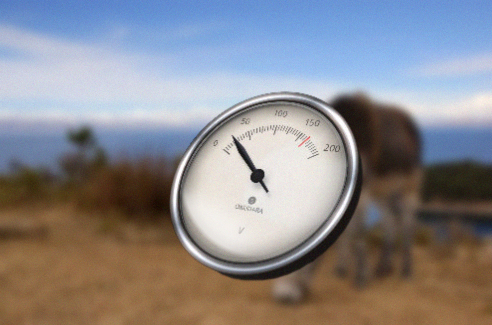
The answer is 25 V
